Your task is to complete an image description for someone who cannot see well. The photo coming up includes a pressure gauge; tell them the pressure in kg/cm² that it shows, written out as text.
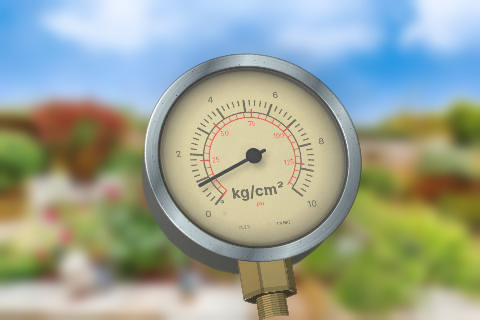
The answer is 0.8 kg/cm²
